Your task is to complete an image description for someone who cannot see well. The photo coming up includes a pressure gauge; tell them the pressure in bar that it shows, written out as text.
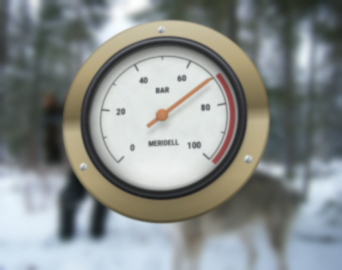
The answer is 70 bar
